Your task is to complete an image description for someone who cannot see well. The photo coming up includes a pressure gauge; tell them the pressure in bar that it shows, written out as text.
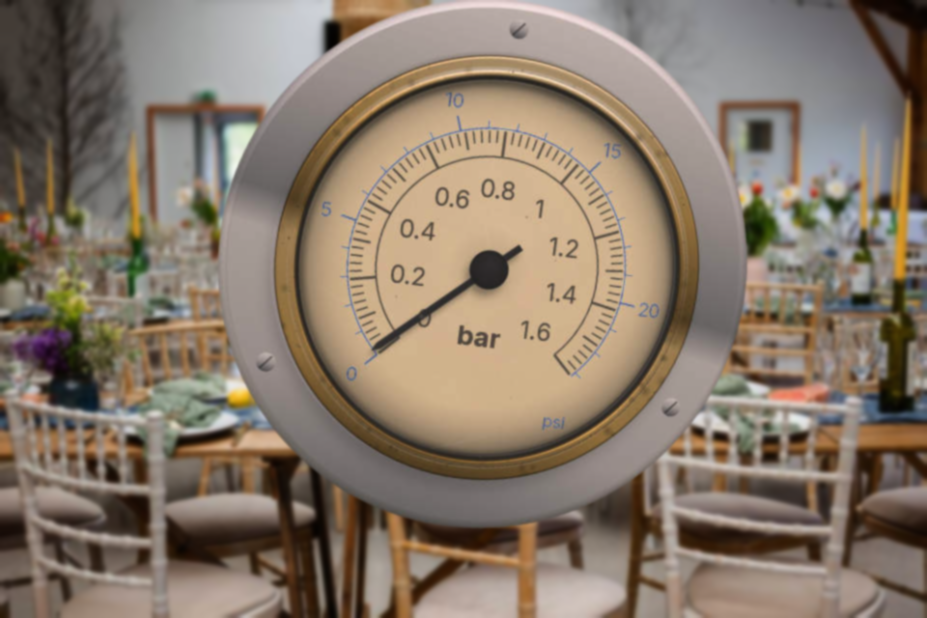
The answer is 0.02 bar
